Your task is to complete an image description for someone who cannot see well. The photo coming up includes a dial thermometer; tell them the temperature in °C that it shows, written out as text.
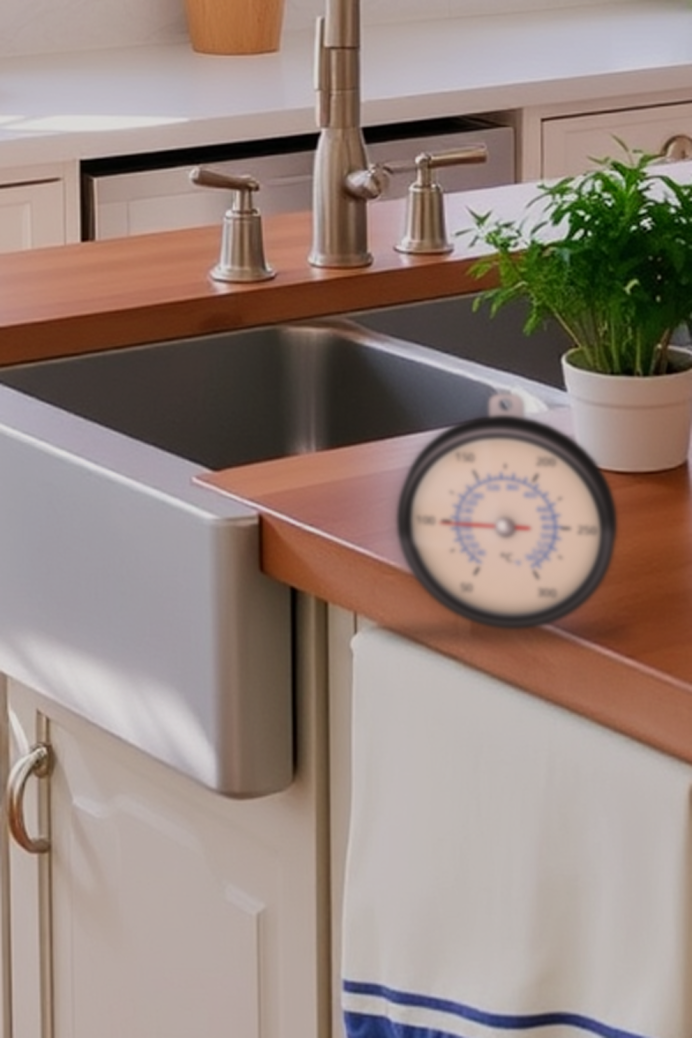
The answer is 100 °C
